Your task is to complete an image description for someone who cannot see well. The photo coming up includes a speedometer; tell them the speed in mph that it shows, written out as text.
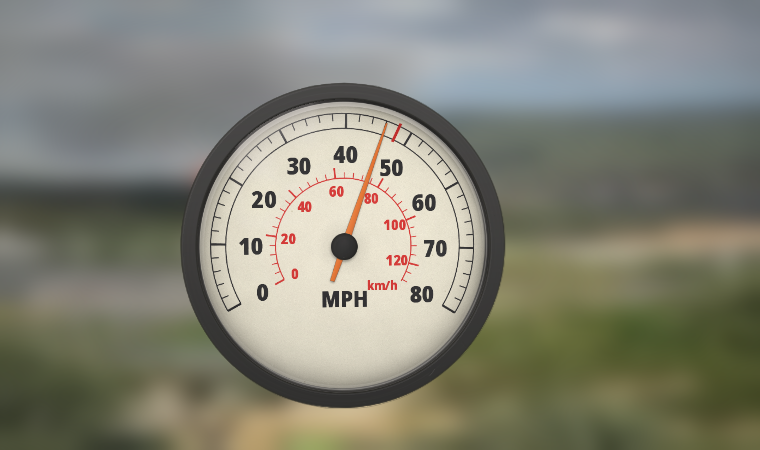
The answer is 46 mph
